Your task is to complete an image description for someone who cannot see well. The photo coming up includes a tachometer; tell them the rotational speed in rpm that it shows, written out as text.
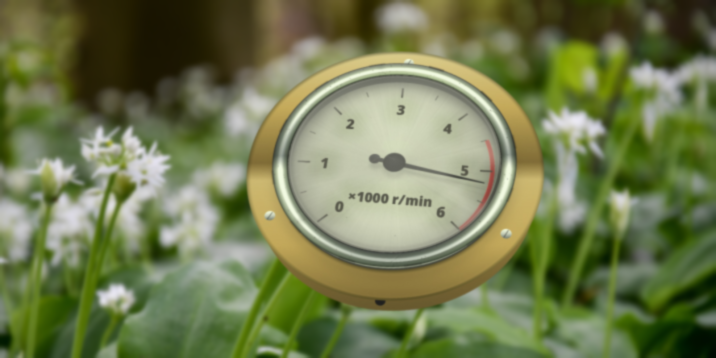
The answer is 5250 rpm
